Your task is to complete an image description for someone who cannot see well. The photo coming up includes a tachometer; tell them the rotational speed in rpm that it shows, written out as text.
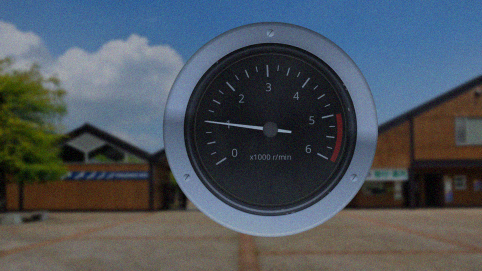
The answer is 1000 rpm
